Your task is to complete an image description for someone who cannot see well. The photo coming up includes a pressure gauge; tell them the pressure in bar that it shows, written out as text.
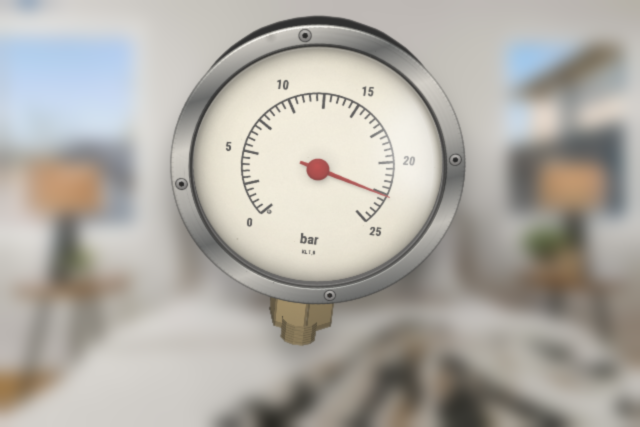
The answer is 22.5 bar
